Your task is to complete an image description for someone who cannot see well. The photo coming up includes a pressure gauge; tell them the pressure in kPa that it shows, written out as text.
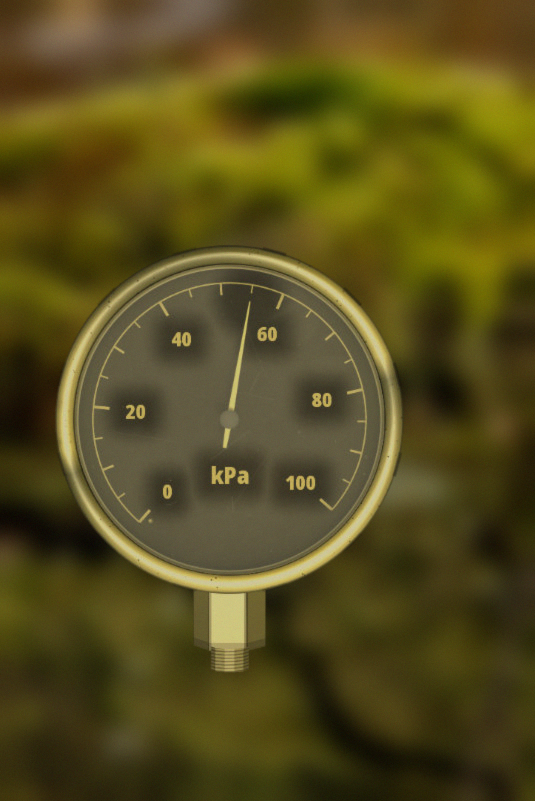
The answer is 55 kPa
